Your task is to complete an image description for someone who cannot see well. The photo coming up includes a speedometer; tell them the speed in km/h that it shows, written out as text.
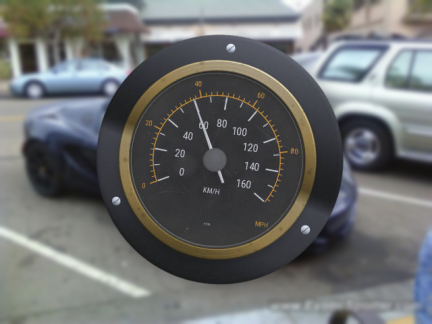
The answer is 60 km/h
